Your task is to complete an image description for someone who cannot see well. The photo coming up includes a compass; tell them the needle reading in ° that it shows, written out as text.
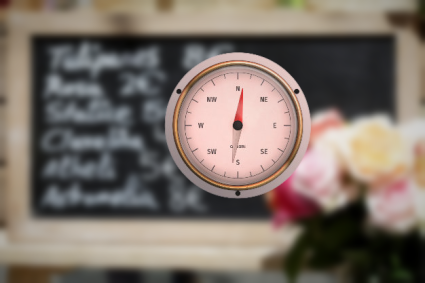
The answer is 7.5 °
